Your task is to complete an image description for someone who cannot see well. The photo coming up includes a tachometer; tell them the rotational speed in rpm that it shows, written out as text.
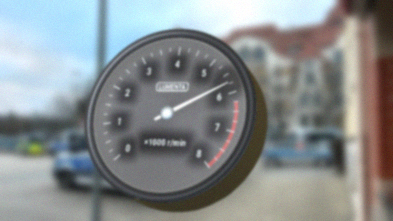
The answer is 5750 rpm
